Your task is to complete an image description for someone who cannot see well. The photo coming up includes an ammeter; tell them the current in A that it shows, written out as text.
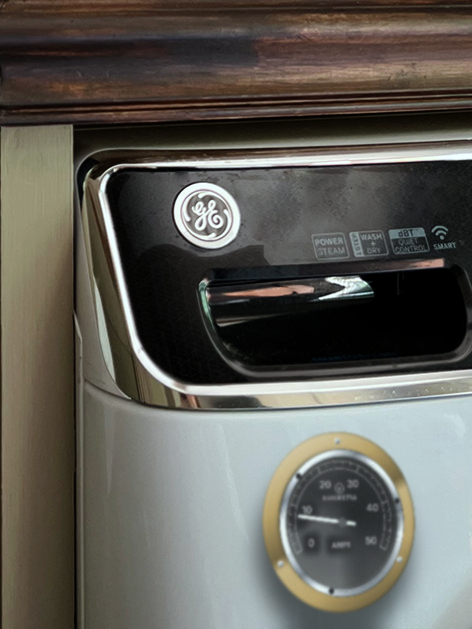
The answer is 8 A
